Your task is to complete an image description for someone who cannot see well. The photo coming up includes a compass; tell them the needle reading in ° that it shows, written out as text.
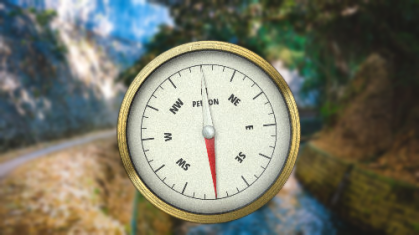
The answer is 180 °
